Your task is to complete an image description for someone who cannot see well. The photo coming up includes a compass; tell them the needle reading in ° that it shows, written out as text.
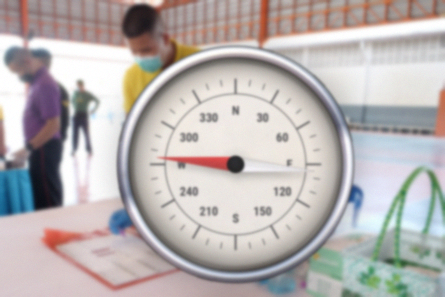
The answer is 275 °
